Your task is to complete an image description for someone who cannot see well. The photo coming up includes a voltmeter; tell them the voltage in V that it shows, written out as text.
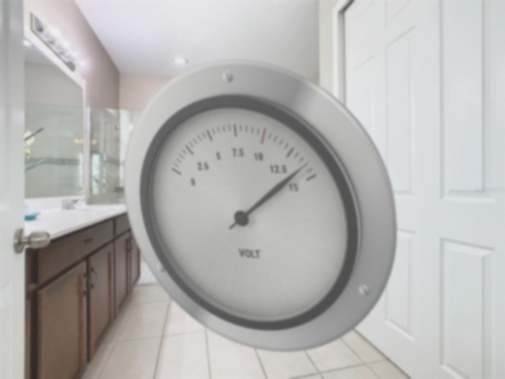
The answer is 14 V
